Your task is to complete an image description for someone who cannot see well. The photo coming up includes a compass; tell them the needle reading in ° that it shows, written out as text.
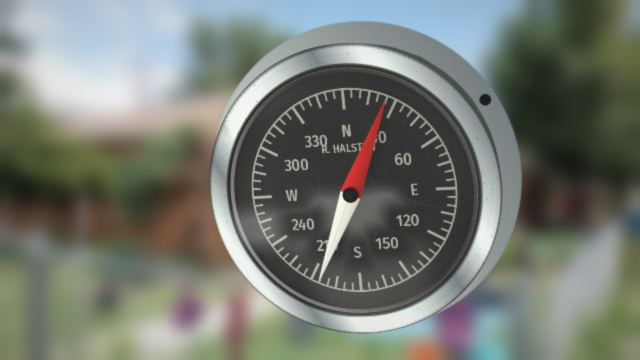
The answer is 25 °
